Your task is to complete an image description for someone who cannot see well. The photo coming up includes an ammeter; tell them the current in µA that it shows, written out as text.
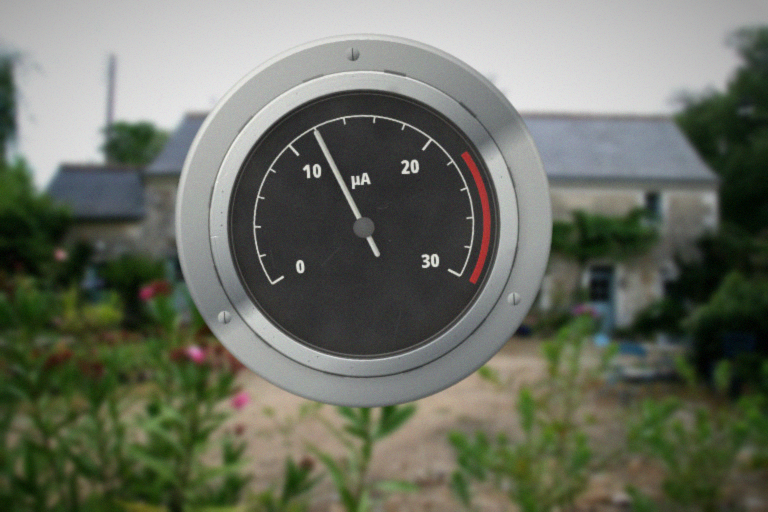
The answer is 12 µA
